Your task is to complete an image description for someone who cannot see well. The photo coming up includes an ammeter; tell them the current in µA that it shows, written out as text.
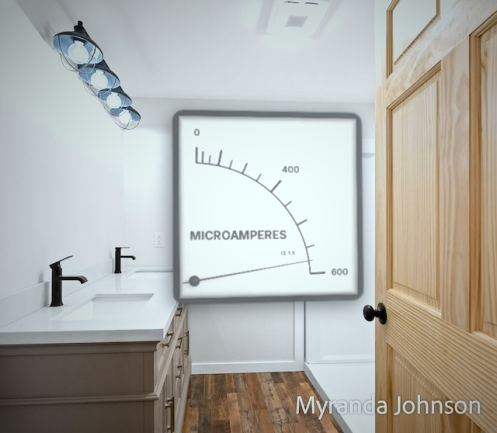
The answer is 575 µA
